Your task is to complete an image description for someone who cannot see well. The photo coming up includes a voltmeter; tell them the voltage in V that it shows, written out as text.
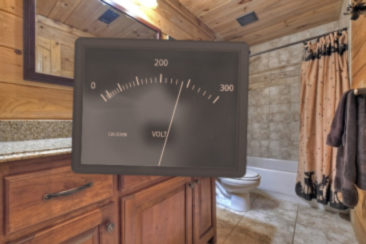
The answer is 240 V
